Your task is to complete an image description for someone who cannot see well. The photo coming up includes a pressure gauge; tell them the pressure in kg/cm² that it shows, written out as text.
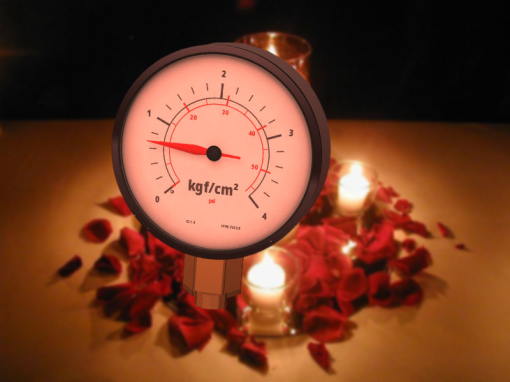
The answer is 0.7 kg/cm²
